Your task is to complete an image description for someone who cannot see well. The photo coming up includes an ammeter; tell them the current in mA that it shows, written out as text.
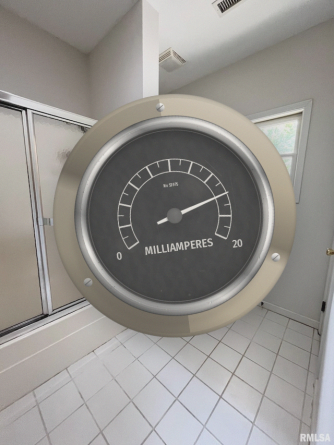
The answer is 16 mA
